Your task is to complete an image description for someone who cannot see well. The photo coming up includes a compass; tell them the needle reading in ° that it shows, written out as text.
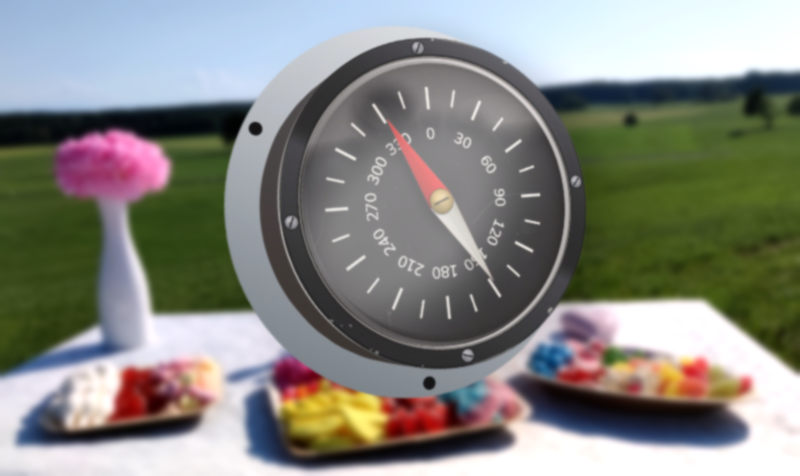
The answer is 330 °
